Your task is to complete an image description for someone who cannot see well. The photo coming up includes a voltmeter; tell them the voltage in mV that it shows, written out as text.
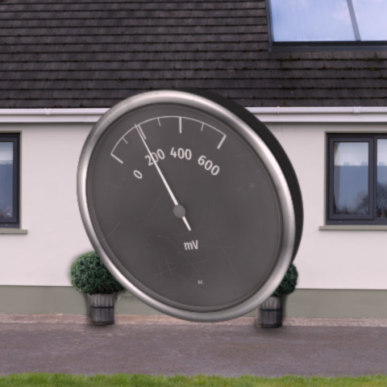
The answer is 200 mV
